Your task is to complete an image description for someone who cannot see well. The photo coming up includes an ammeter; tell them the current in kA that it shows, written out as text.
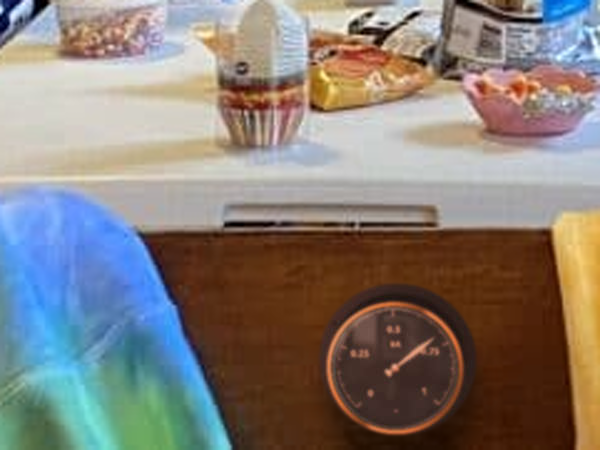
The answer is 0.7 kA
